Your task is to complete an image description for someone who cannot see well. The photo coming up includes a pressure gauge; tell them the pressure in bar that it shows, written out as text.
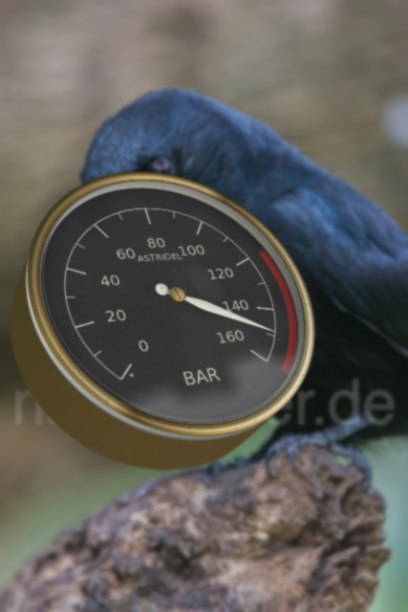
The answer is 150 bar
